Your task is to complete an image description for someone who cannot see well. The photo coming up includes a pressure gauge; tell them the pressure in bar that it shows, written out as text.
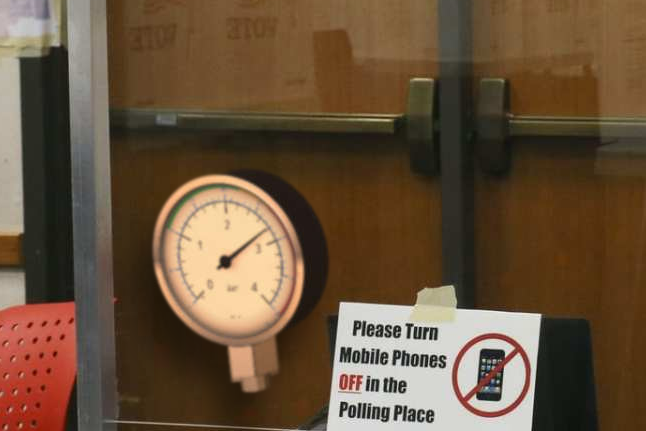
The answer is 2.8 bar
